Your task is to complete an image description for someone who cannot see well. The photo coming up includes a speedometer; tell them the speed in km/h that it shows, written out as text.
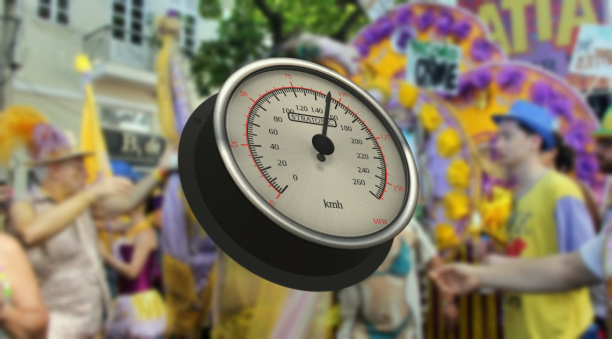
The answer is 150 km/h
